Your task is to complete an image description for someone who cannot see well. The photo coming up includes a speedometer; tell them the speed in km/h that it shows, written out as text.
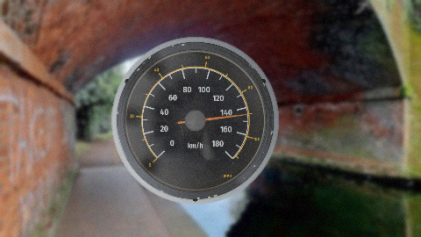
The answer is 145 km/h
